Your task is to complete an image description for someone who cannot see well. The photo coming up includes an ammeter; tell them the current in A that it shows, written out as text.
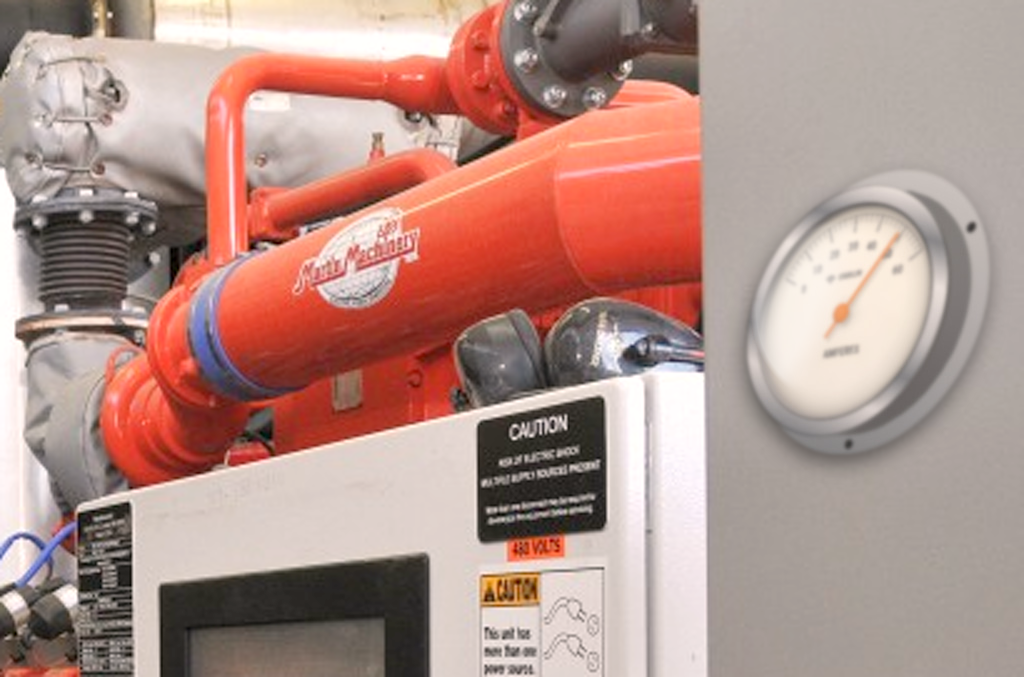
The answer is 50 A
